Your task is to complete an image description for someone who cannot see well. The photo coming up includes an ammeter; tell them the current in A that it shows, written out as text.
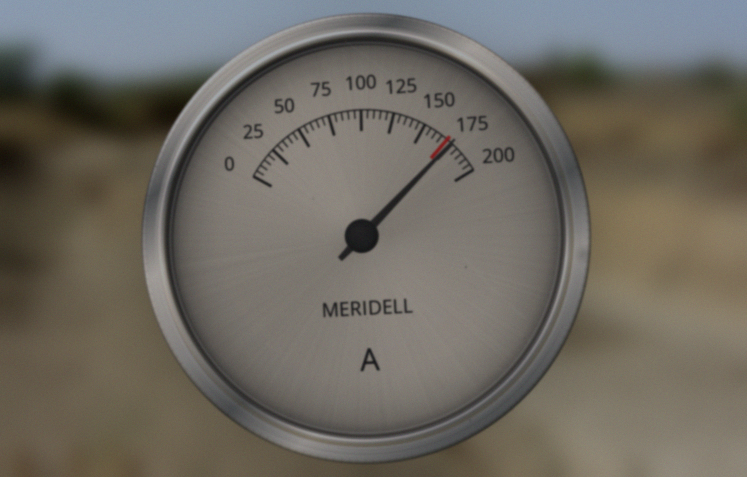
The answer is 175 A
